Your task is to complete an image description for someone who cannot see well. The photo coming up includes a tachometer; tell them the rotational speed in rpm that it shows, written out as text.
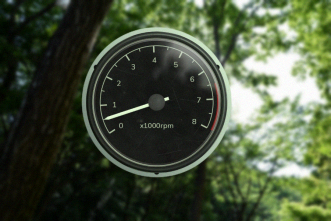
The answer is 500 rpm
